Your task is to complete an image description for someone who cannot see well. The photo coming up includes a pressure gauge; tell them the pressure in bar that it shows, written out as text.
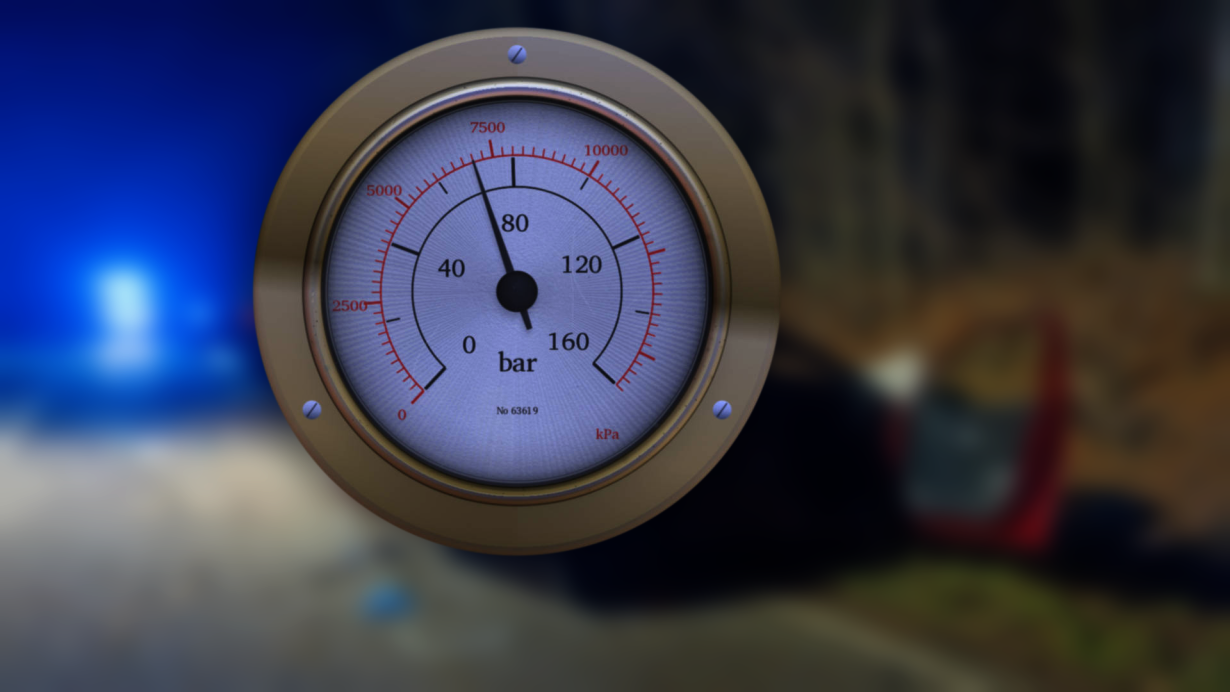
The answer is 70 bar
